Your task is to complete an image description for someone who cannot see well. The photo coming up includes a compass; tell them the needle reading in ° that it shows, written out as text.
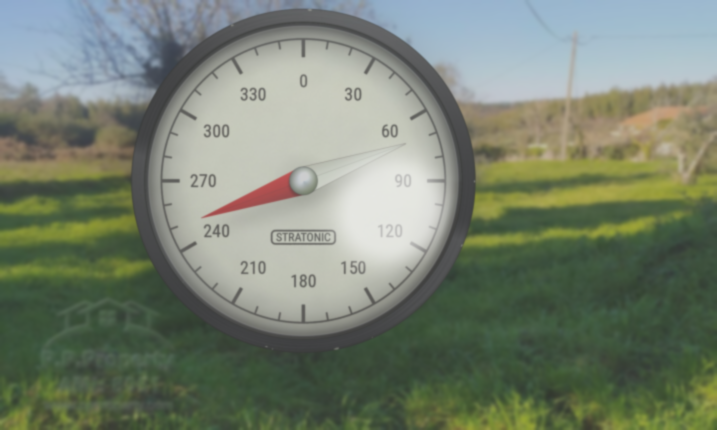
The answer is 250 °
